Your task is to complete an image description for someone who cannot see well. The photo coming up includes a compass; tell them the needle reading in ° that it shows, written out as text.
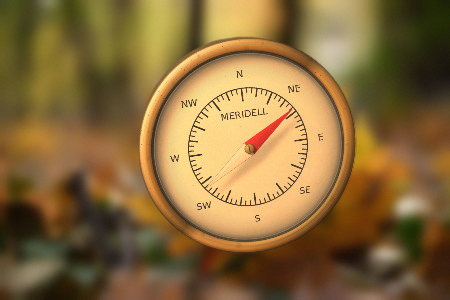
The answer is 55 °
